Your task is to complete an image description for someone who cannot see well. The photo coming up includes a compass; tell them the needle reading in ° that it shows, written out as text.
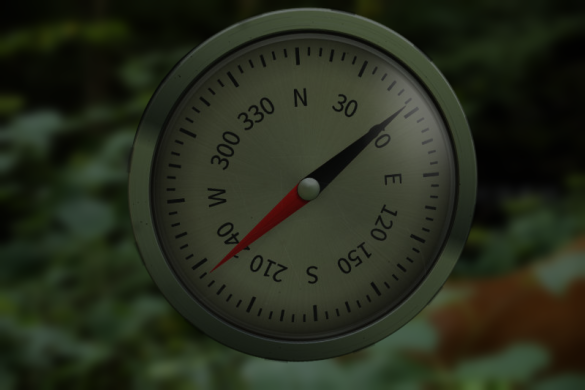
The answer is 235 °
